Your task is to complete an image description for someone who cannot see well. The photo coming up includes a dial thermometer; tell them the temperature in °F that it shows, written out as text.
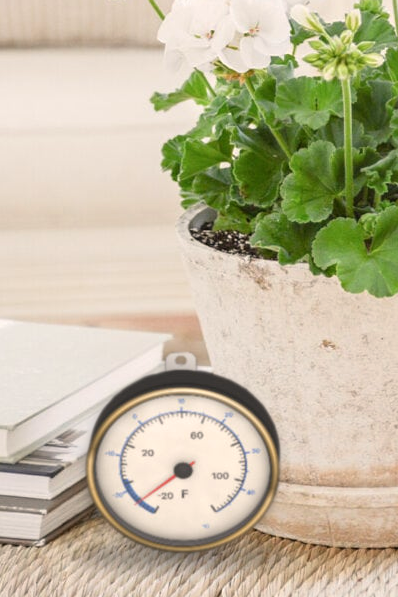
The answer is -10 °F
